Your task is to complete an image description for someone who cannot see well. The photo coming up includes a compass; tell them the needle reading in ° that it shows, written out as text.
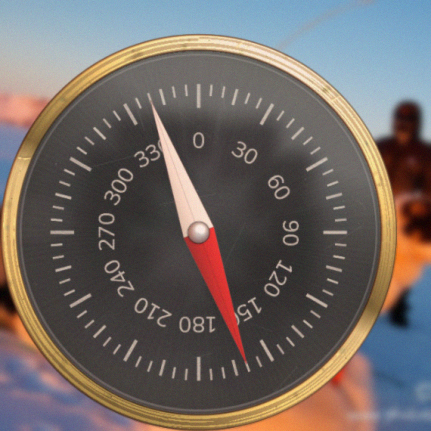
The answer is 160 °
